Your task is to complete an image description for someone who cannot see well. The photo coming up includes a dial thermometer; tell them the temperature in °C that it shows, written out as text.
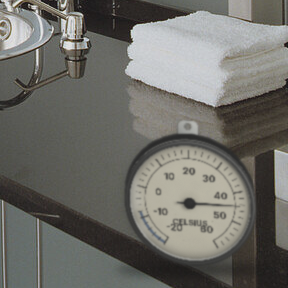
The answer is 44 °C
